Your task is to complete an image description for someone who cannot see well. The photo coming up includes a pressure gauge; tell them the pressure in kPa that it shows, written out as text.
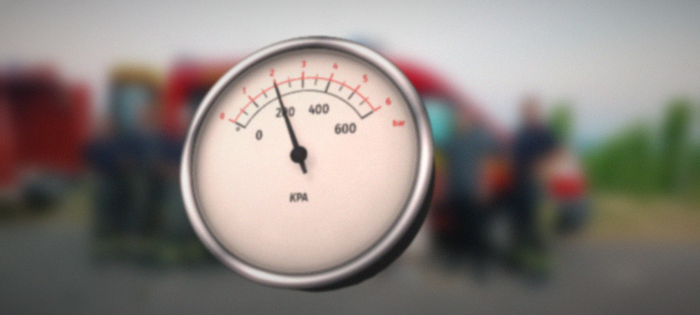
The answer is 200 kPa
